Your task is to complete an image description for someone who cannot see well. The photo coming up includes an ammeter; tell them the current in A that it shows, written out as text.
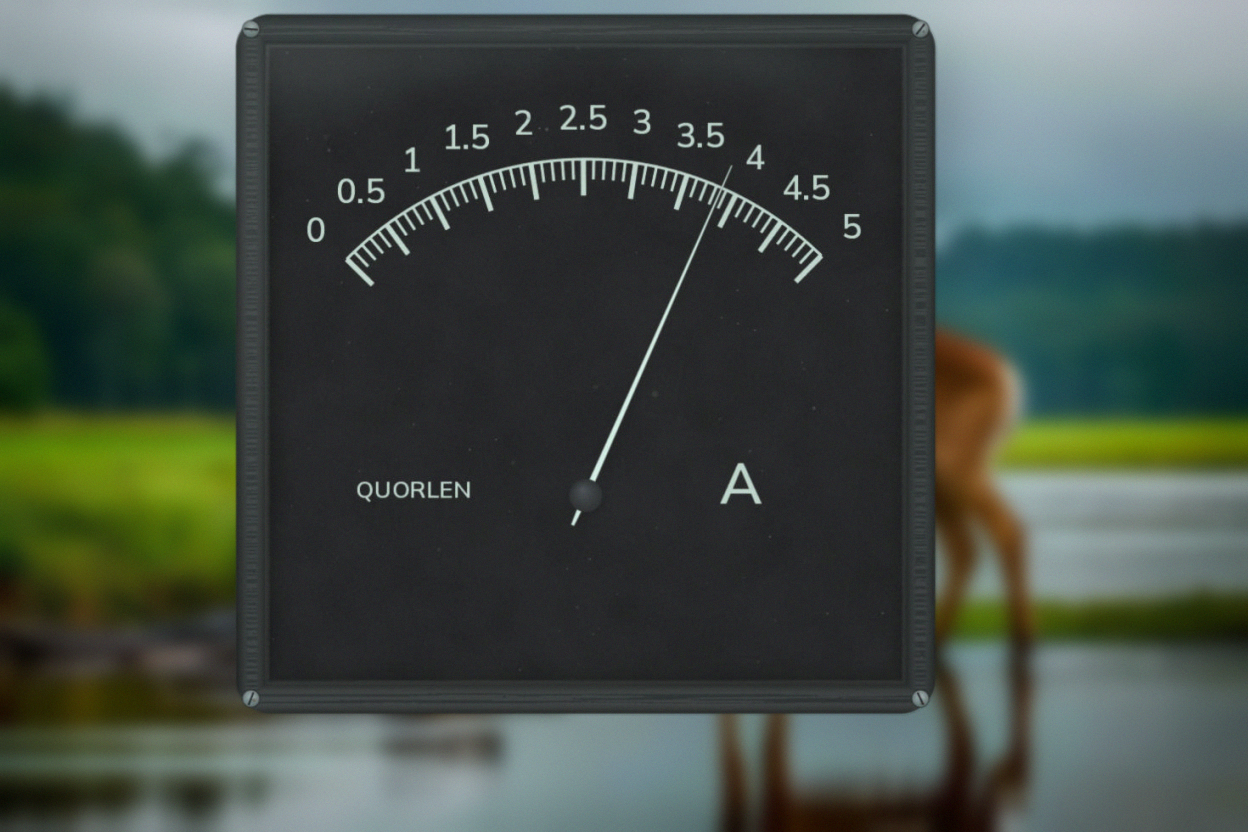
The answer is 3.85 A
